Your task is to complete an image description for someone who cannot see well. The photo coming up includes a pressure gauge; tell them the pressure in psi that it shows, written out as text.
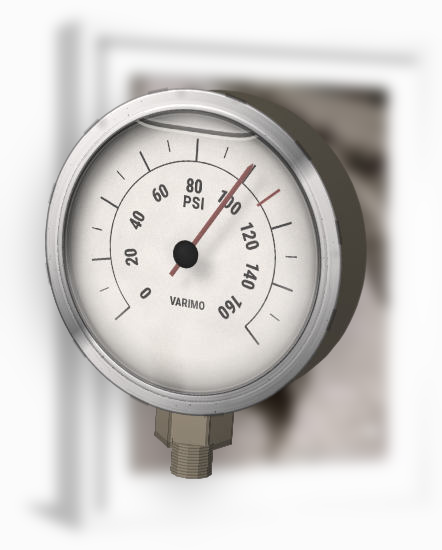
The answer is 100 psi
